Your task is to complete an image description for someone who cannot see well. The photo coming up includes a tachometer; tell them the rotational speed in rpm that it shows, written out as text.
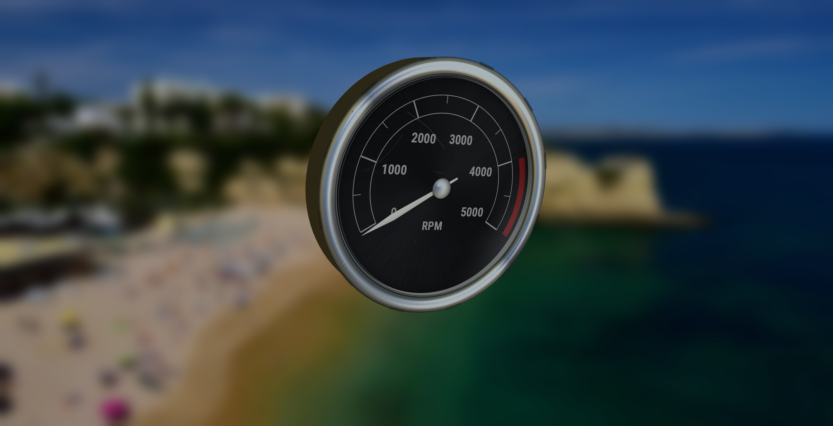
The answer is 0 rpm
